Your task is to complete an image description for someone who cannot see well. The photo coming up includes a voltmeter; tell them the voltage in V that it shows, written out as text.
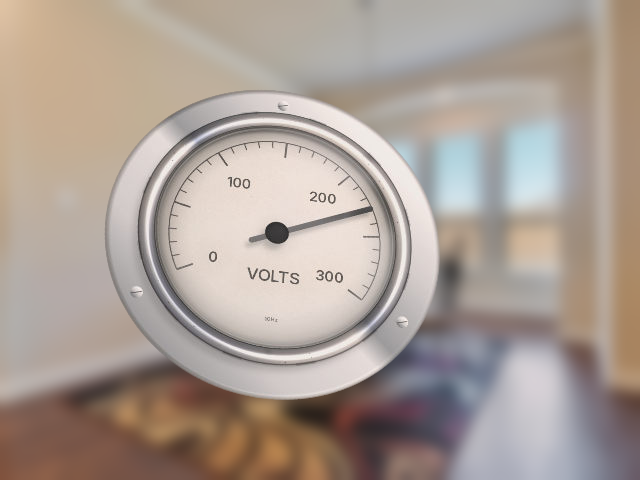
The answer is 230 V
